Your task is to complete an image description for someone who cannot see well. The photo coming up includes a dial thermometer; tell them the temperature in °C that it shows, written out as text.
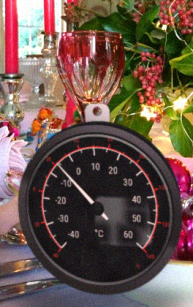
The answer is -5 °C
